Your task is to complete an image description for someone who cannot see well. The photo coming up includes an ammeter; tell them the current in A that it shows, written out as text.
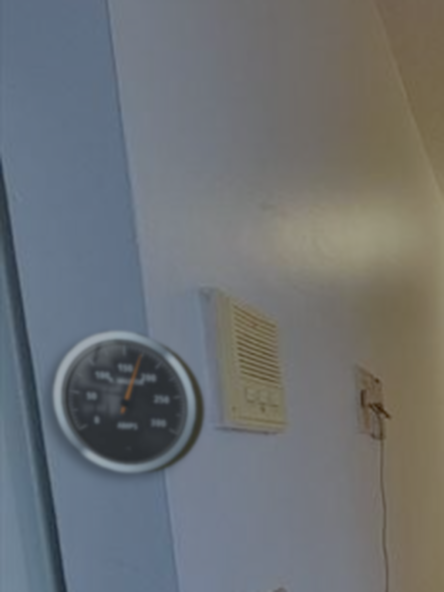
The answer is 175 A
